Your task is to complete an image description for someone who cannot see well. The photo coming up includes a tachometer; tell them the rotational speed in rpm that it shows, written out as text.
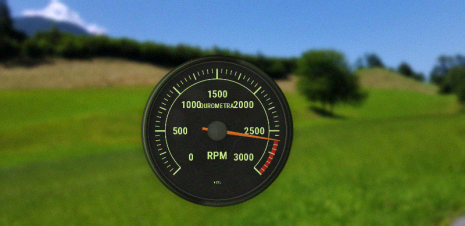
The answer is 2600 rpm
